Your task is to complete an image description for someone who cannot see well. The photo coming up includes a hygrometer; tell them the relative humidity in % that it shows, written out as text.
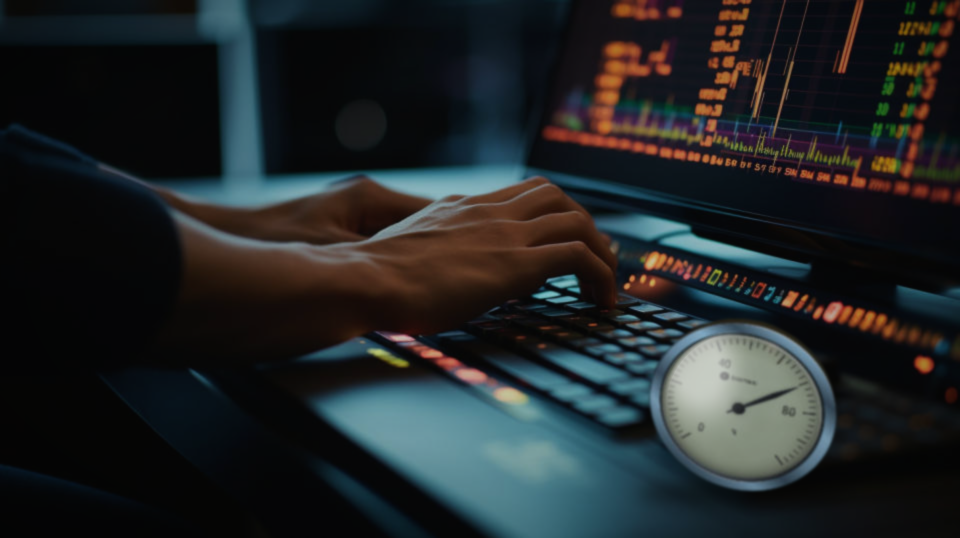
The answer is 70 %
